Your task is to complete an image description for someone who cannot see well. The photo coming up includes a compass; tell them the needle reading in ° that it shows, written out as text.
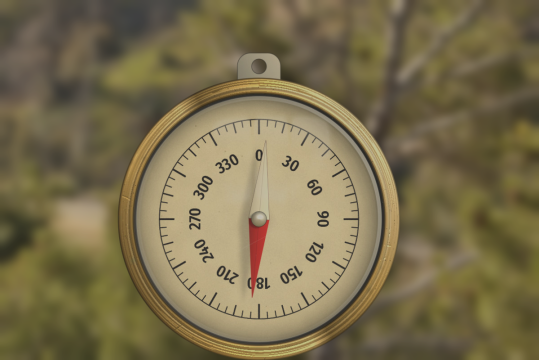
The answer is 185 °
